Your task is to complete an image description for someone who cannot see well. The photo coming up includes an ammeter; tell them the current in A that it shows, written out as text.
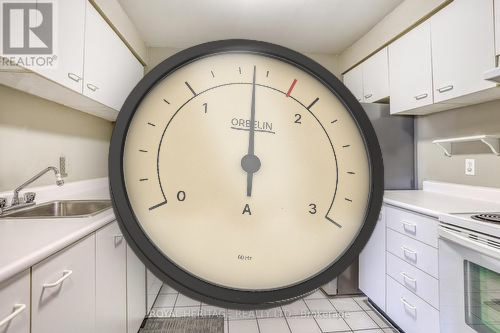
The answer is 1.5 A
